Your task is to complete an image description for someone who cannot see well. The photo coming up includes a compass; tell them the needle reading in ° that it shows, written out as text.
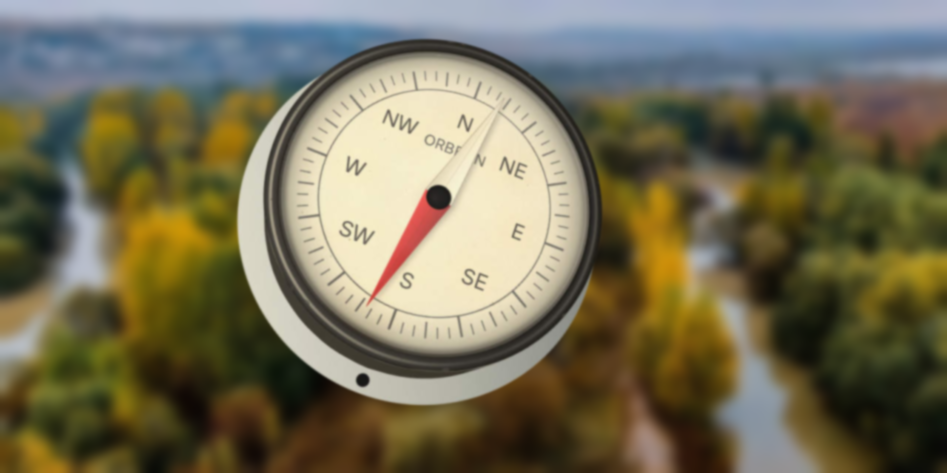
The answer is 192.5 °
